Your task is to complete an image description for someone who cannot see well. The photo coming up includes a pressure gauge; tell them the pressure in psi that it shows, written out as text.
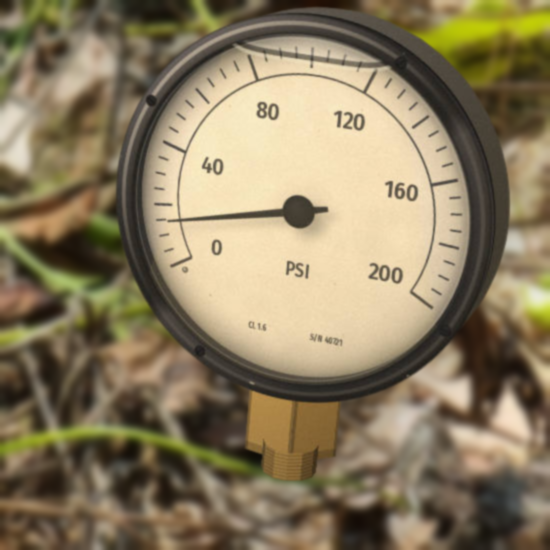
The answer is 15 psi
